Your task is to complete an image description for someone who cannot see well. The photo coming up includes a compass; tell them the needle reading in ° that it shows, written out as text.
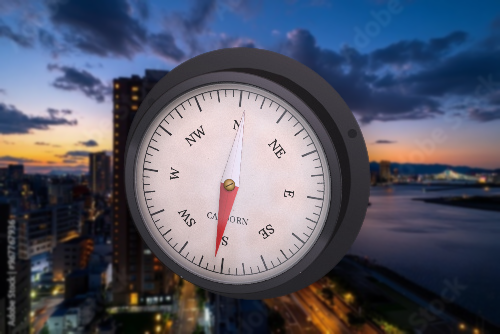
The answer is 185 °
